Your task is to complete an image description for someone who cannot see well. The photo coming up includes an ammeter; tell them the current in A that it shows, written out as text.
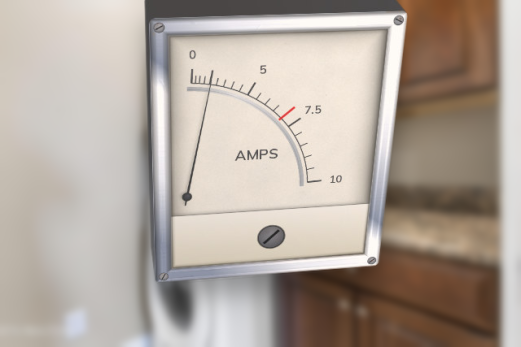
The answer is 2.5 A
